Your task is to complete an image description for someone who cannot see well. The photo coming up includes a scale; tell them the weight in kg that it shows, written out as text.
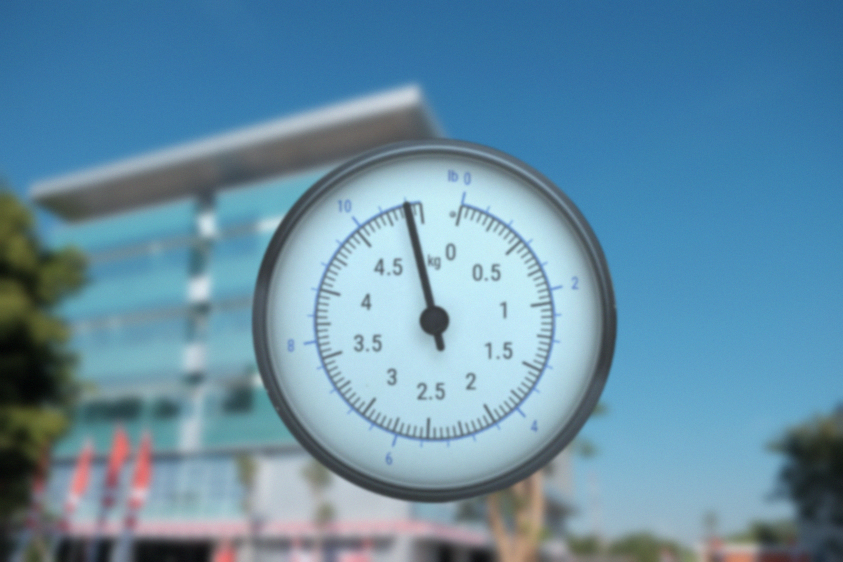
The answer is 4.9 kg
